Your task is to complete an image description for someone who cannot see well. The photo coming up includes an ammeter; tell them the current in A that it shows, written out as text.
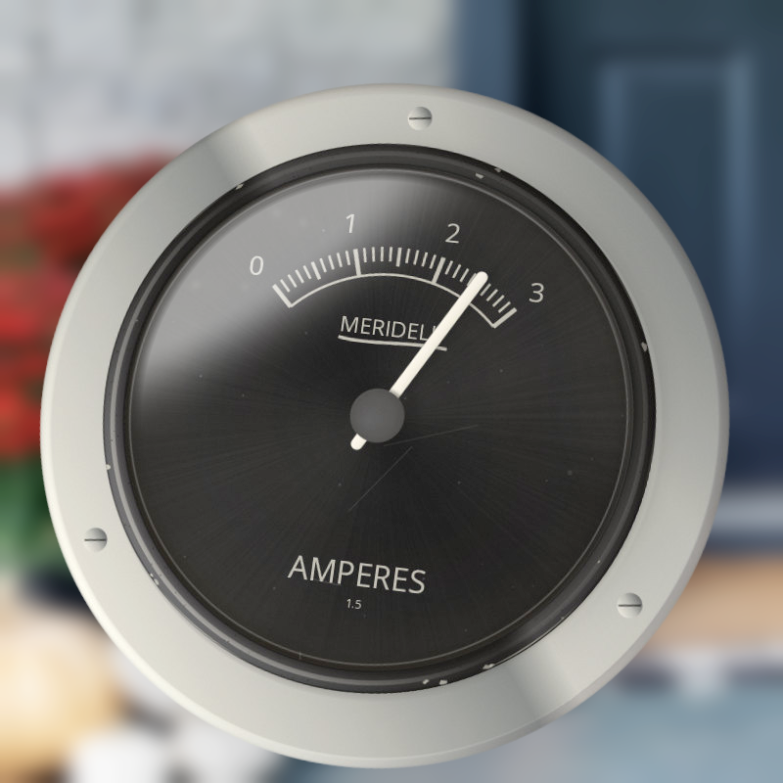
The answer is 2.5 A
